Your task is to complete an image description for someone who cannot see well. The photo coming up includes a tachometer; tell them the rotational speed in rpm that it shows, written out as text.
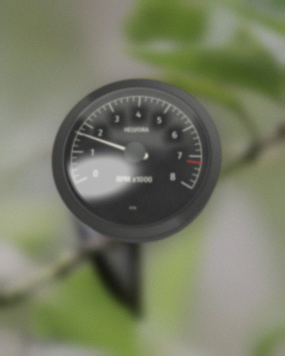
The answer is 1600 rpm
